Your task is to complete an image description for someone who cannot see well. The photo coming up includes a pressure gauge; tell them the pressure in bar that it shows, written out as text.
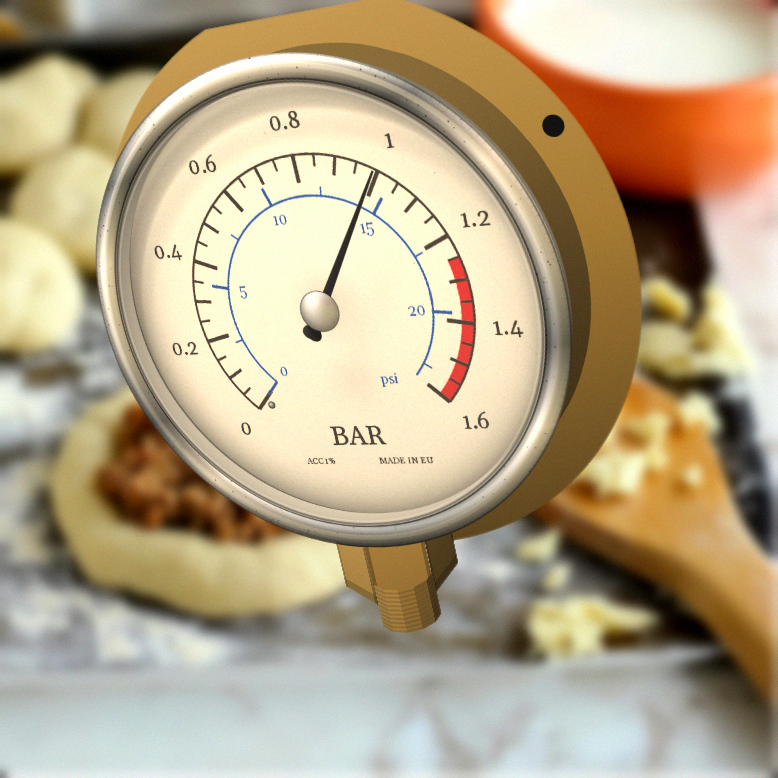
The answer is 1 bar
